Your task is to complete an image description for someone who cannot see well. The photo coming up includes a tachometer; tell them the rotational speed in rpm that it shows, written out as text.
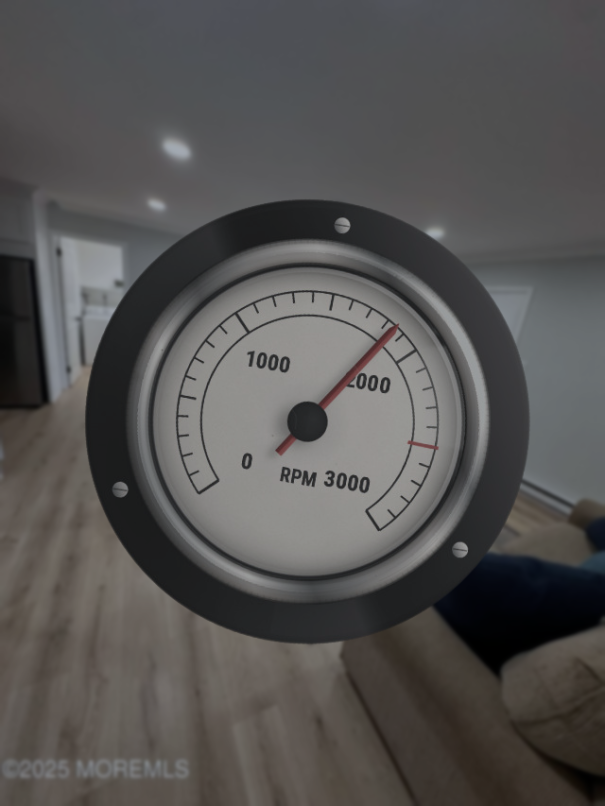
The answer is 1850 rpm
